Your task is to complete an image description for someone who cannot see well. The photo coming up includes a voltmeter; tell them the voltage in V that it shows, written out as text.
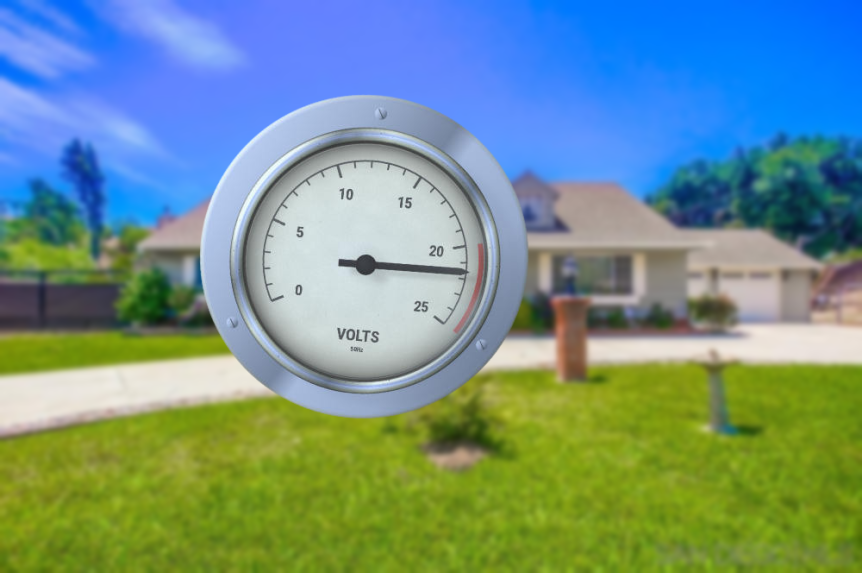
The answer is 21.5 V
